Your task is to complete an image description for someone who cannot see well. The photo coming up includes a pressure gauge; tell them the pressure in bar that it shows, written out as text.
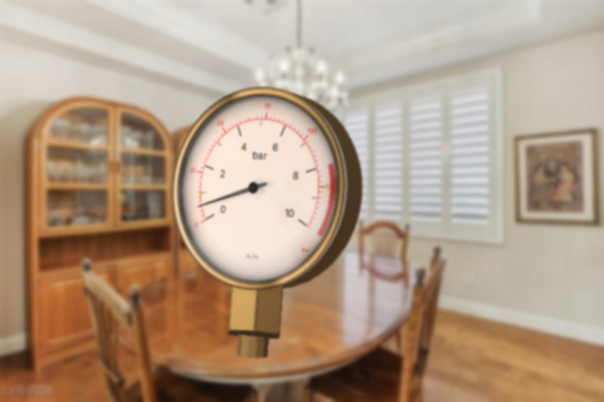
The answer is 0.5 bar
